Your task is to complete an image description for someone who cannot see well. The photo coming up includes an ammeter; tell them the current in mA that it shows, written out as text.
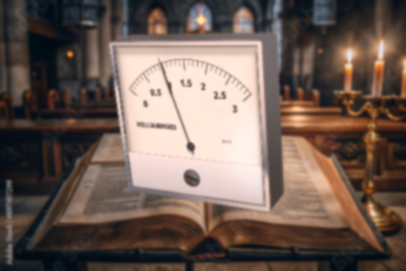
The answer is 1 mA
